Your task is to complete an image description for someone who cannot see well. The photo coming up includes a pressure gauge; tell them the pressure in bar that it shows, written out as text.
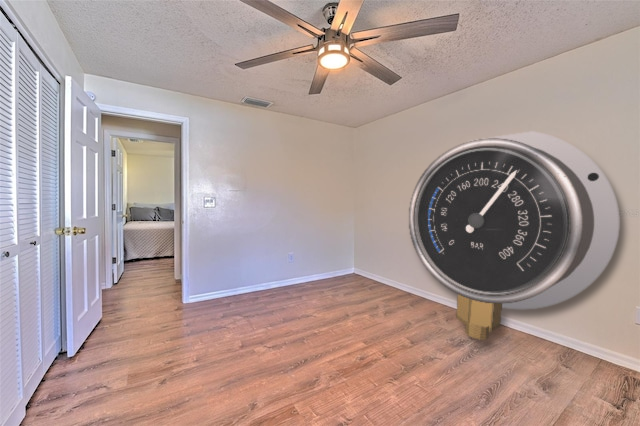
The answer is 250 bar
